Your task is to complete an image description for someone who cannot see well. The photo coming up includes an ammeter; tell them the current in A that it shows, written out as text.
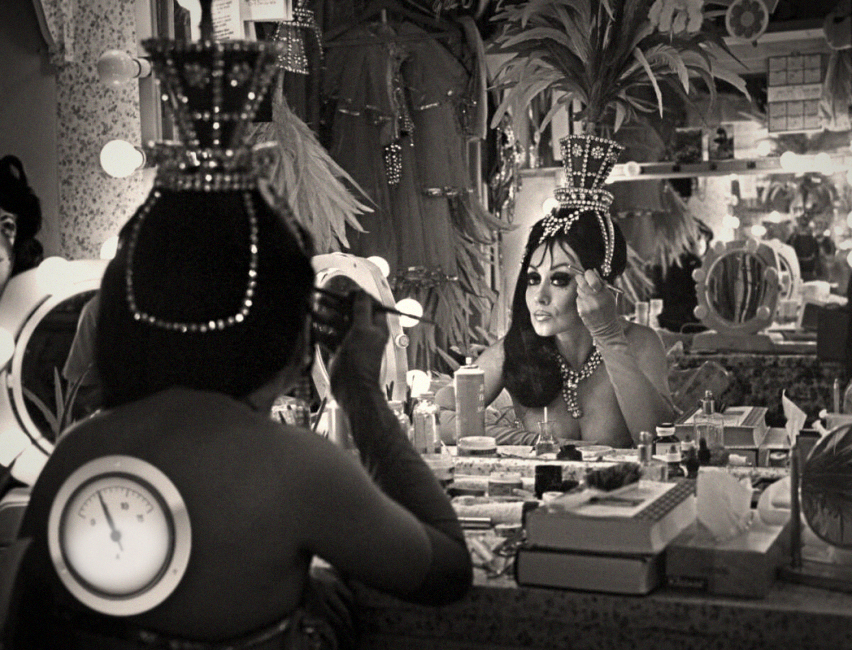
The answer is 5 A
